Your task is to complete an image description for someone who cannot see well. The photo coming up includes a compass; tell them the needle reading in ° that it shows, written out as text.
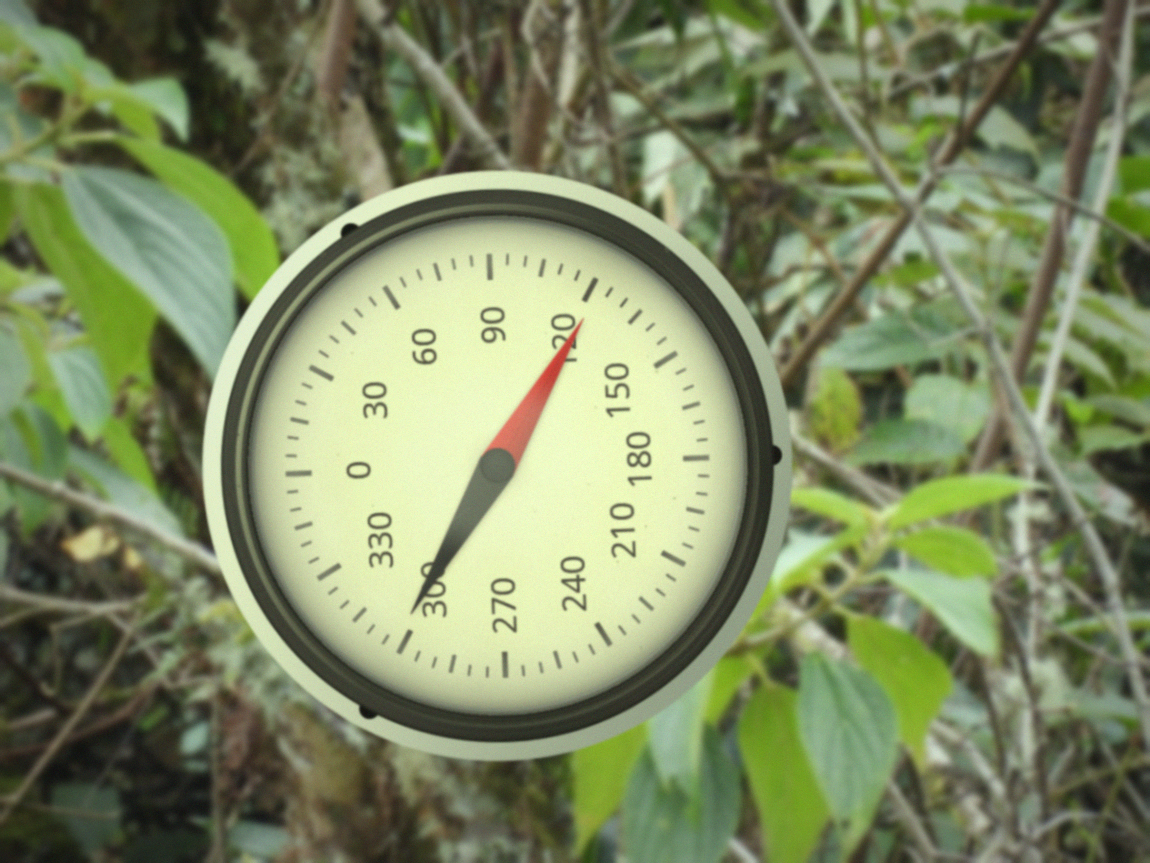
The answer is 122.5 °
